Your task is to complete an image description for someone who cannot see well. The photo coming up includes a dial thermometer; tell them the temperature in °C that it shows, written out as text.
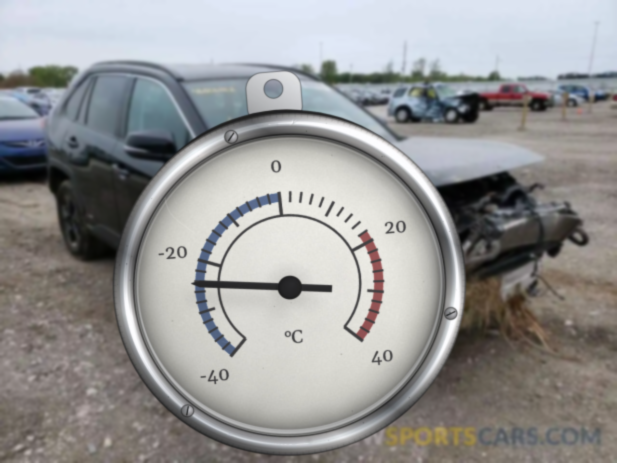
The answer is -24 °C
